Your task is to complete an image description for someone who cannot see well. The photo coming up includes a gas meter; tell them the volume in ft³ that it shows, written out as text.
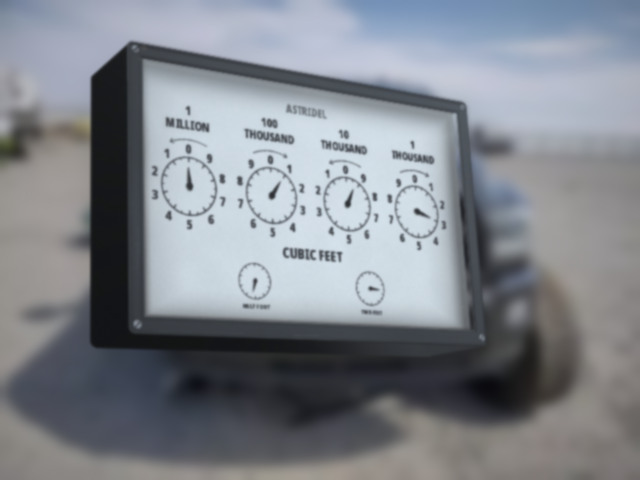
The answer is 9300 ft³
